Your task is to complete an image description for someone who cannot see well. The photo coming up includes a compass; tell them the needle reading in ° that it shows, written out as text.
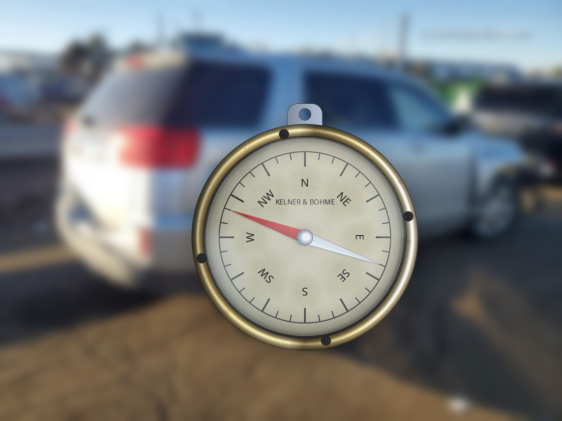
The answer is 290 °
